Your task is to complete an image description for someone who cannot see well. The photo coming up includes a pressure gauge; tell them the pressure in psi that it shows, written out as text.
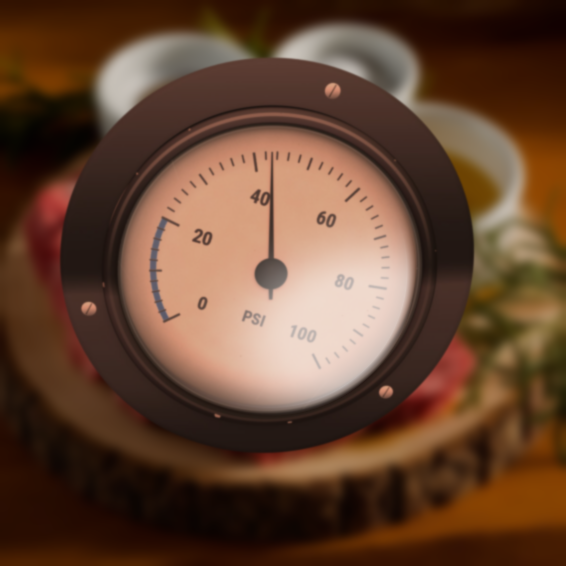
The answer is 43 psi
